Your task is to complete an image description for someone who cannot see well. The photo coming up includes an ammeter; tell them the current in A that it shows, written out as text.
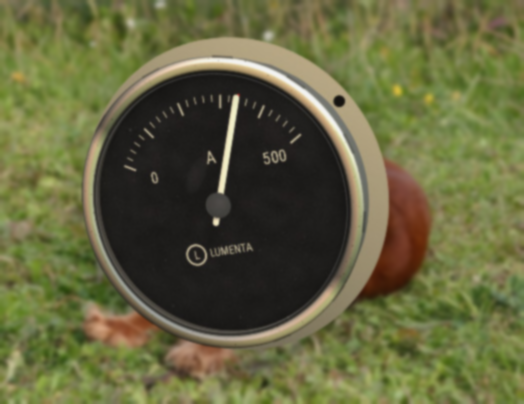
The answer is 340 A
